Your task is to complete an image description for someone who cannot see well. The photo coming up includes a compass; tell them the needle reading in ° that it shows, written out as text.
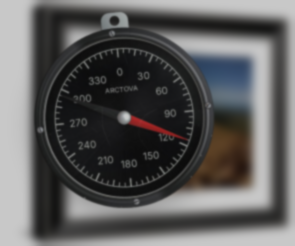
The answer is 115 °
